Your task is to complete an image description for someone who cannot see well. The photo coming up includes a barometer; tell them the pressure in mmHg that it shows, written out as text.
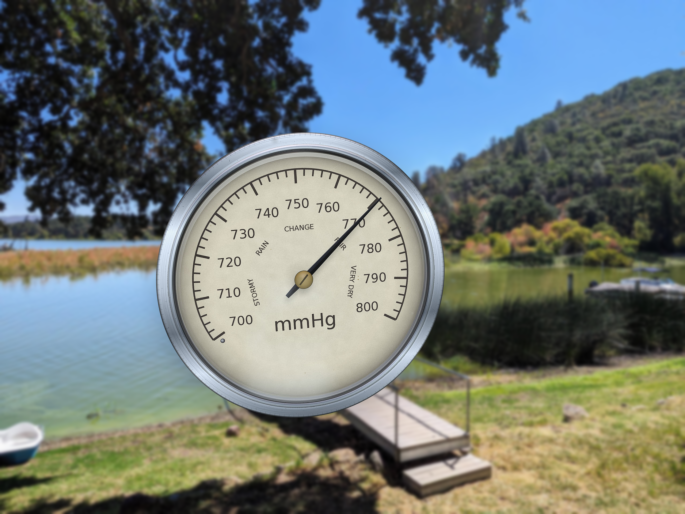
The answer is 770 mmHg
